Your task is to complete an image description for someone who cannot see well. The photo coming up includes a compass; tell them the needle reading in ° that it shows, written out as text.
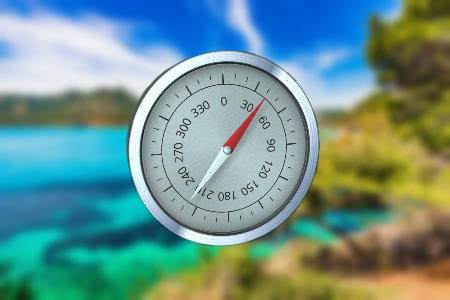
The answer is 40 °
